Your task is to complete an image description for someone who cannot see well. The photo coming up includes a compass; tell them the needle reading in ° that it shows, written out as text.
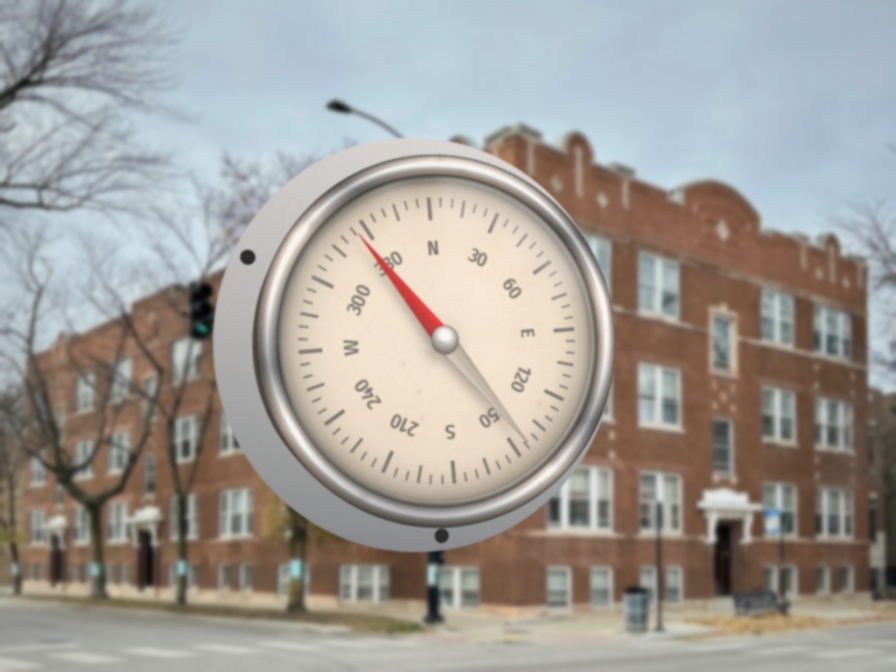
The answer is 325 °
